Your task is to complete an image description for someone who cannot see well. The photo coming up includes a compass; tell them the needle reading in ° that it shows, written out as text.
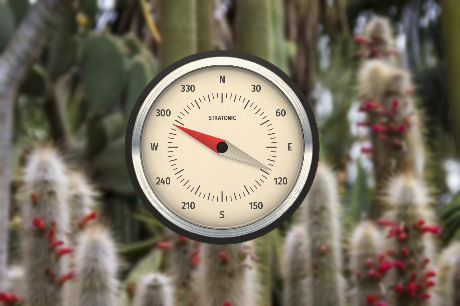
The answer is 295 °
